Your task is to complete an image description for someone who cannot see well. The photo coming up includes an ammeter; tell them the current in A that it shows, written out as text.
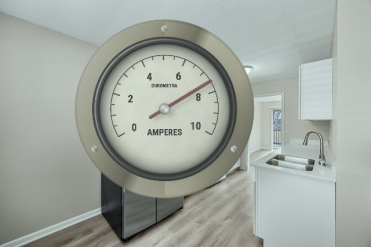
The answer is 7.5 A
